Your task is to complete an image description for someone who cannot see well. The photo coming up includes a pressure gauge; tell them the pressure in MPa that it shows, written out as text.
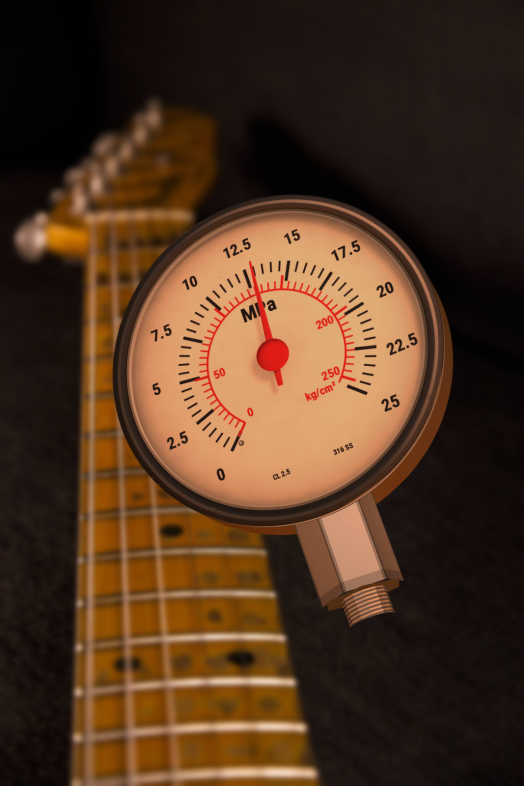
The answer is 13 MPa
